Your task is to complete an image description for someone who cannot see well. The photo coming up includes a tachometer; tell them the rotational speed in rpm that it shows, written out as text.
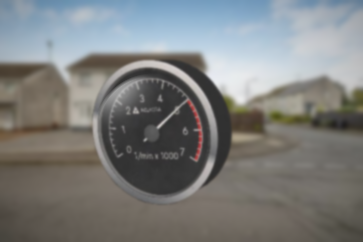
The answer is 5000 rpm
